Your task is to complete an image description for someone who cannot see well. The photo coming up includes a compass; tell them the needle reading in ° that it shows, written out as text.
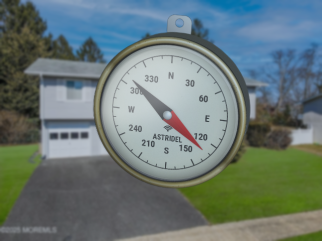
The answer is 130 °
